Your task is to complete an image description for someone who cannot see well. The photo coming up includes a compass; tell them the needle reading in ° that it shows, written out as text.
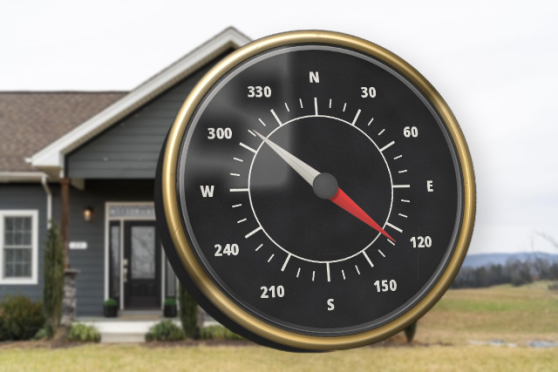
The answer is 130 °
